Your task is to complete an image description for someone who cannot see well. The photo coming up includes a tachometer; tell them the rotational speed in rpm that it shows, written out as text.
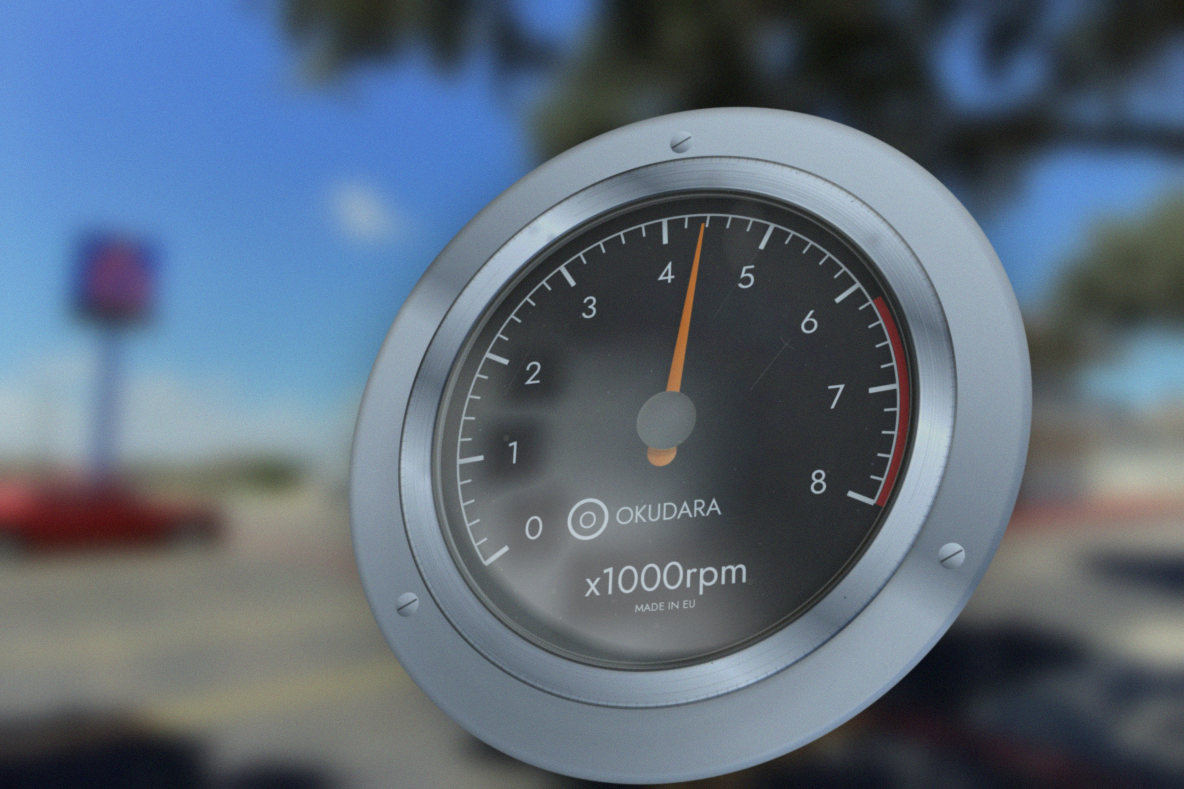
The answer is 4400 rpm
